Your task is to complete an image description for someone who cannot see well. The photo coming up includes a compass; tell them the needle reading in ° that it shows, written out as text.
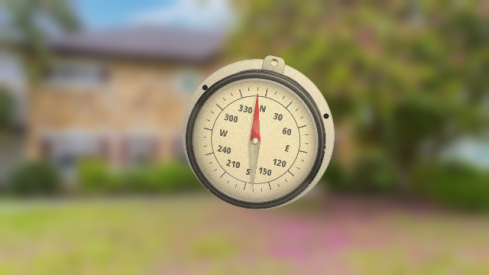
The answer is 350 °
